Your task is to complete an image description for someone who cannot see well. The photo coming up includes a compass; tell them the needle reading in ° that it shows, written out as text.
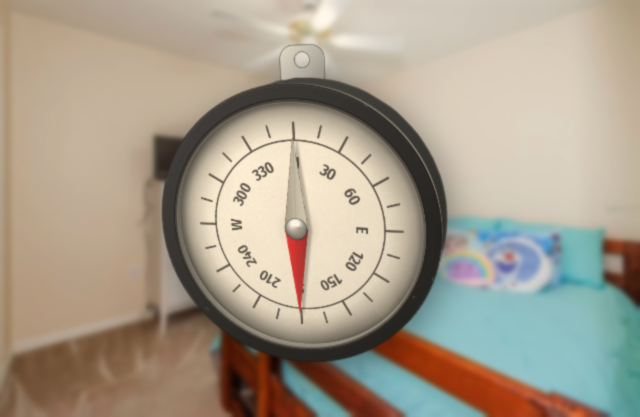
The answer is 180 °
